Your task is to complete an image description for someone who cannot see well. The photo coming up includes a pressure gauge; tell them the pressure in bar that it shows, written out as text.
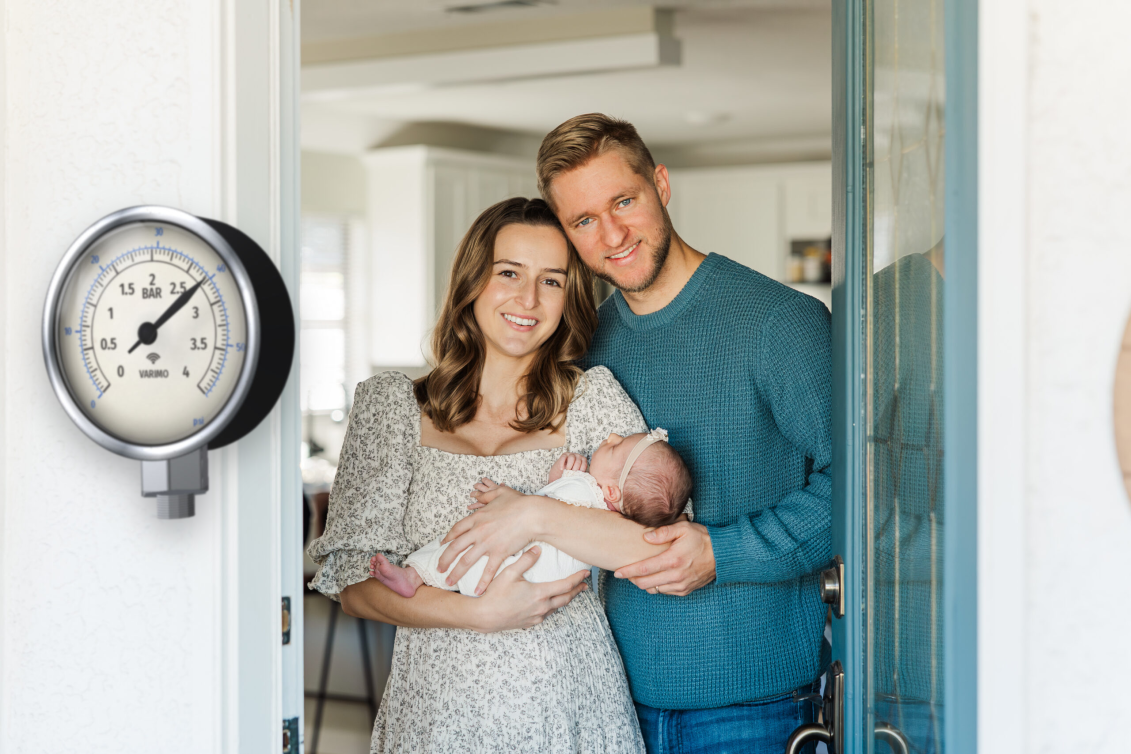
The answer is 2.75 bar
